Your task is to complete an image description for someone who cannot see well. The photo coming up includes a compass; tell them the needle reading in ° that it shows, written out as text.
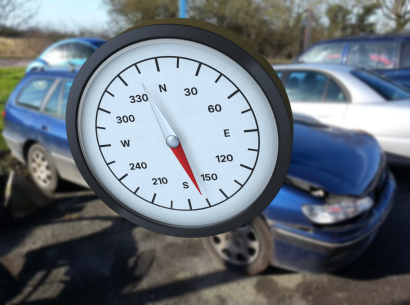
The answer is 165 °
